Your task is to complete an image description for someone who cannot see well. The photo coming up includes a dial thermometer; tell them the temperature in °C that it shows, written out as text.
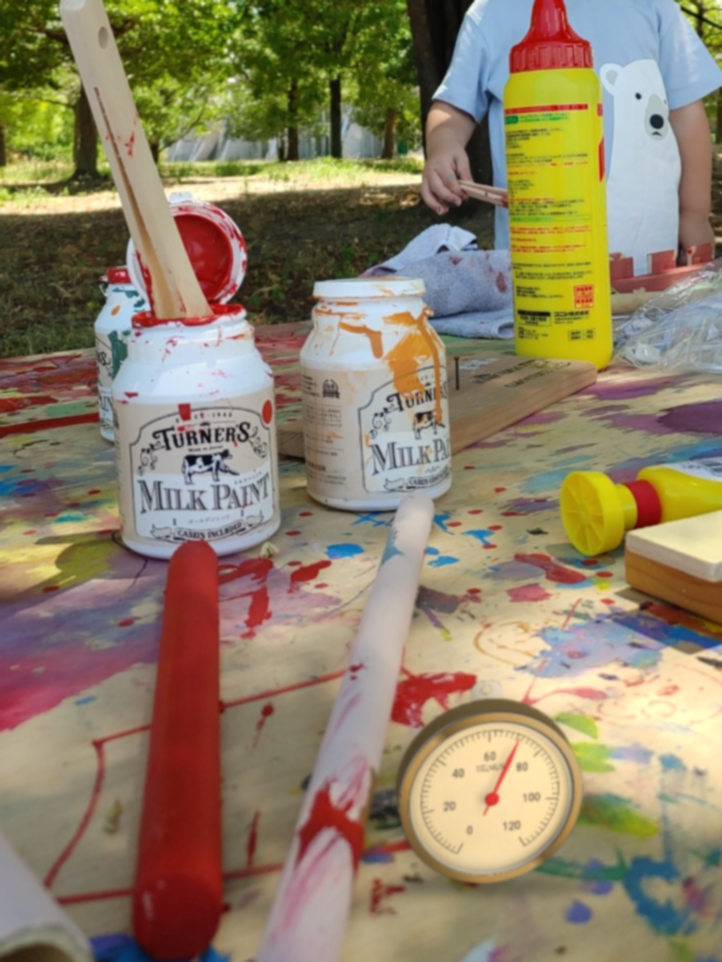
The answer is 70 °C
